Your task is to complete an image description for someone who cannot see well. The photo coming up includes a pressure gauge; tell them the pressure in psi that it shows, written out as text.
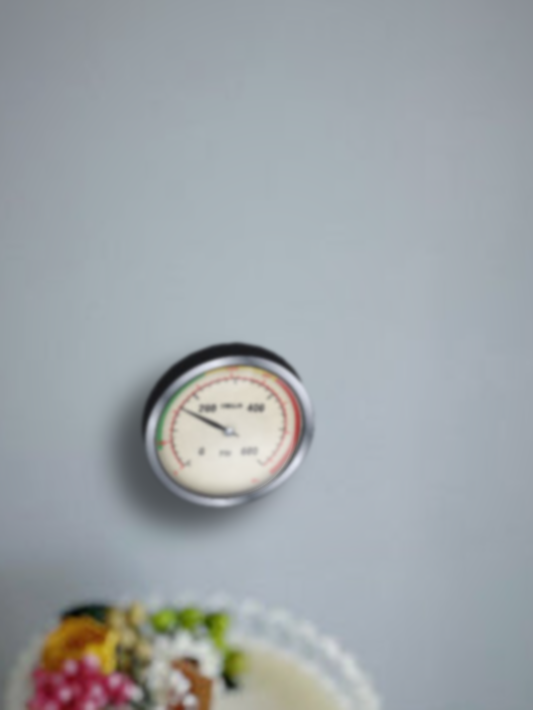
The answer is 160 psi
